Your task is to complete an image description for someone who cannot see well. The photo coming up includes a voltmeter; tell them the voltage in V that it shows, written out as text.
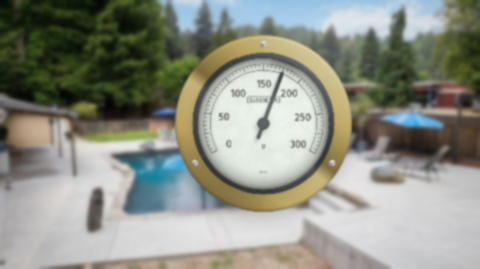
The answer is 175 V
